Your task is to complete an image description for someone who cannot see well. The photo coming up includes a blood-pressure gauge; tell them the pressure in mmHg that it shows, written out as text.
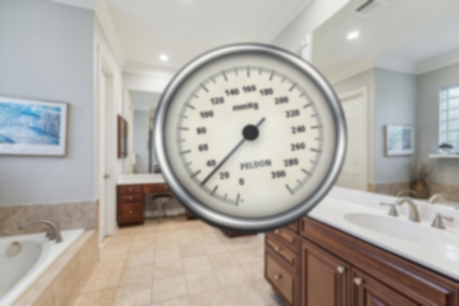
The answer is 30 mmHg
